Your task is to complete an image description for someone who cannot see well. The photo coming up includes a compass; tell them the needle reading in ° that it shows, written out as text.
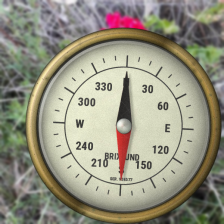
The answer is 180 °
